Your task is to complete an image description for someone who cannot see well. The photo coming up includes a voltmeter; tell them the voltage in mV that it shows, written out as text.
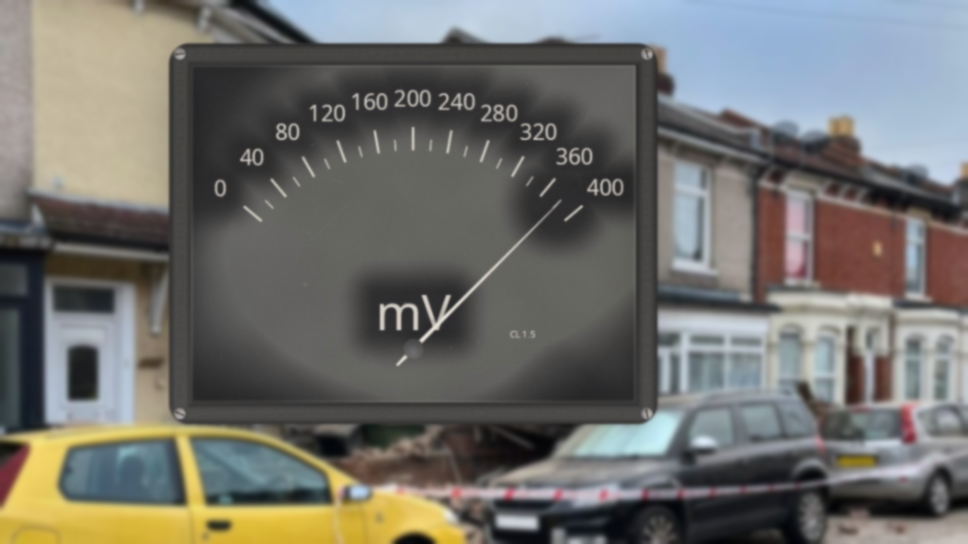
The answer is 380 mV
